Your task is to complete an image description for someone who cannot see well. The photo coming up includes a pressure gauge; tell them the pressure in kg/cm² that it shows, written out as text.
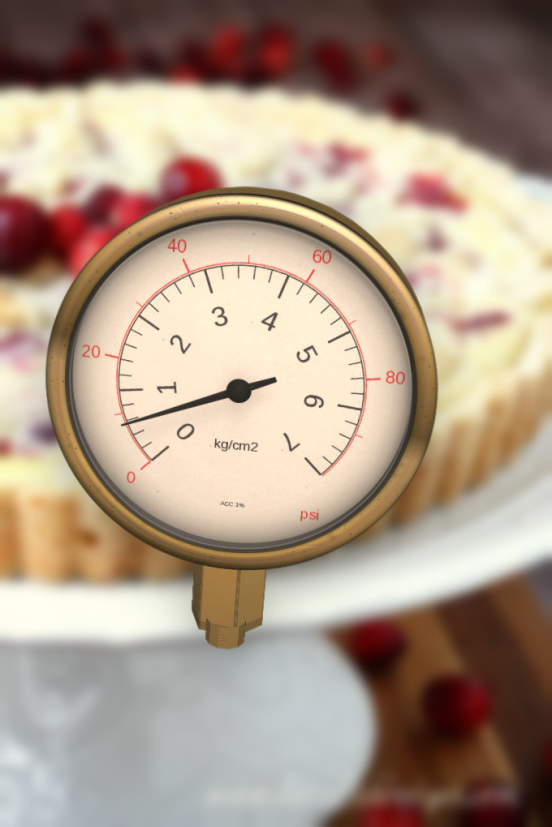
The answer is 0.6 kg/cm²
